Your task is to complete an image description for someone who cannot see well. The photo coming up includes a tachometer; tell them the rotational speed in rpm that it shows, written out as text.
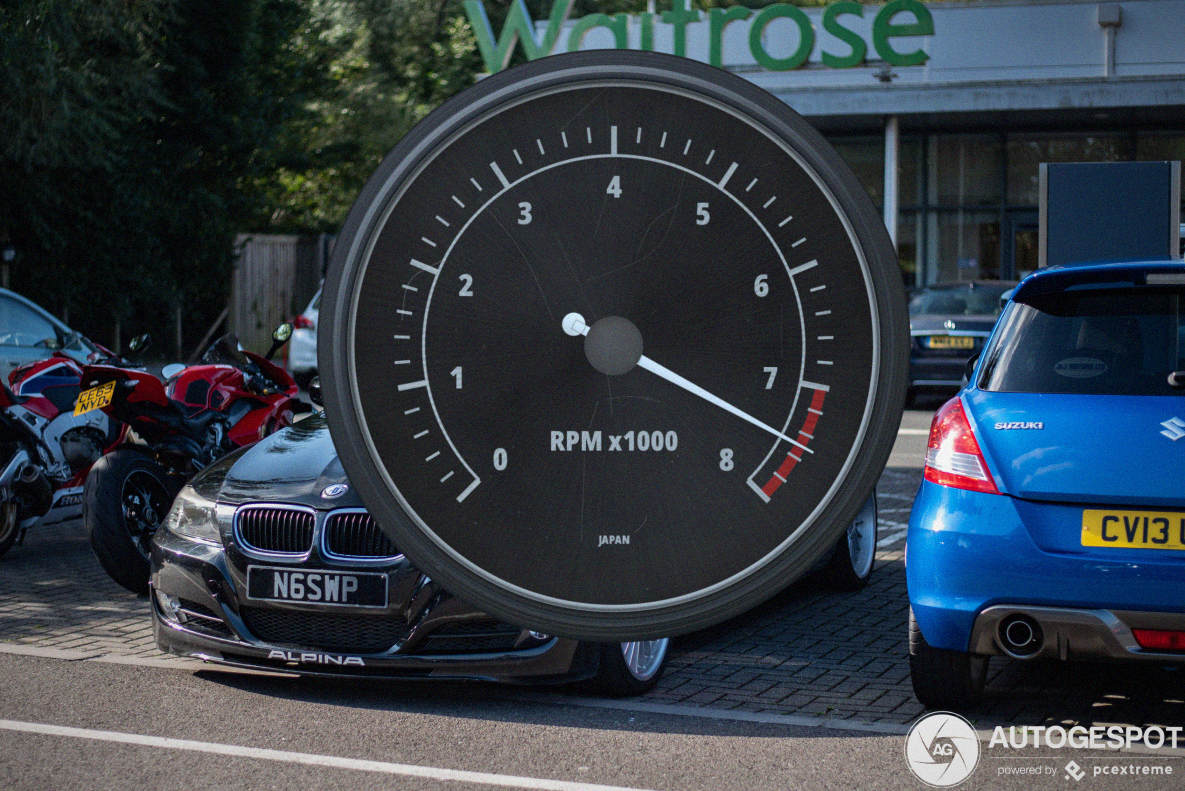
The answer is 7500 rpm
